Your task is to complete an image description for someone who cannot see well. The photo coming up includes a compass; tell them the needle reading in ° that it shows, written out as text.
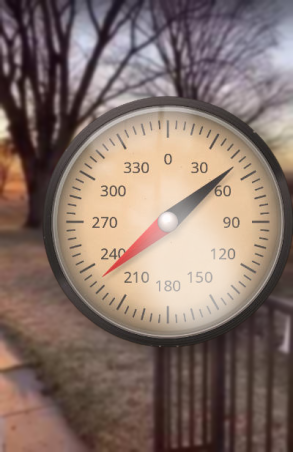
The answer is 230 °
